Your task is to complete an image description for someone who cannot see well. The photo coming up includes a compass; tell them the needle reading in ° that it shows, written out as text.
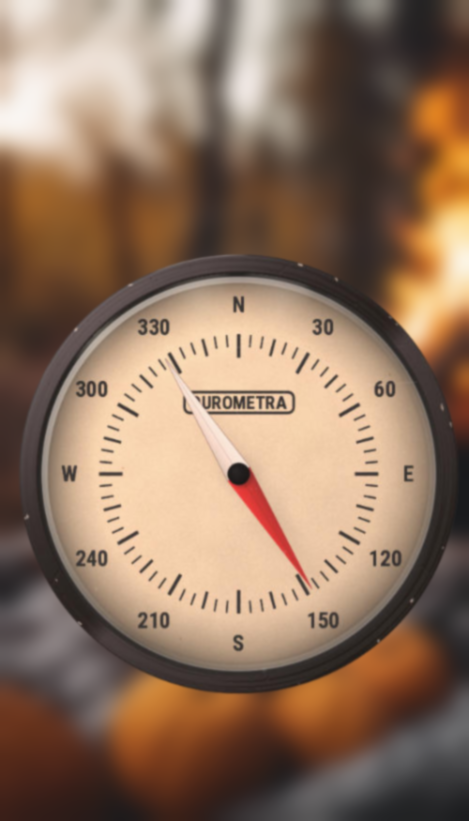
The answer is 147.5 °
